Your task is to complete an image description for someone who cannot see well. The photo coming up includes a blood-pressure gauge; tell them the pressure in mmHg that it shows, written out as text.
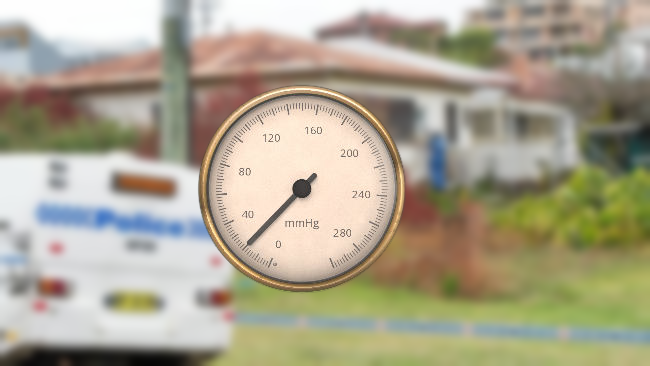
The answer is 20 mmHg
